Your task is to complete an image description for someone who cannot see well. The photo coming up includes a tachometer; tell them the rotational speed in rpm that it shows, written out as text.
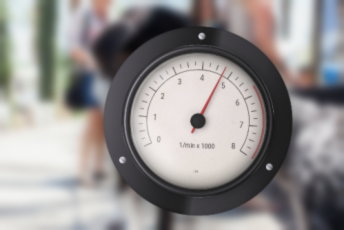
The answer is 4750 rpm
